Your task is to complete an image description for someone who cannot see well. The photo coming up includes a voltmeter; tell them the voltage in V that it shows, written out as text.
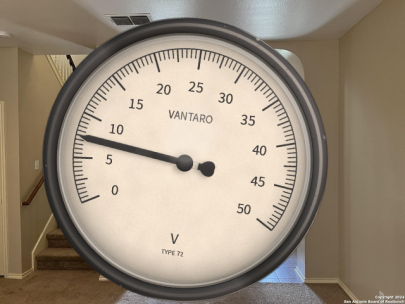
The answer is 7.5 V
